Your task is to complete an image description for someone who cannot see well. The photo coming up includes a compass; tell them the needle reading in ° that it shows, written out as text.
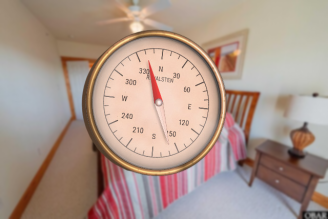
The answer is 340 °
